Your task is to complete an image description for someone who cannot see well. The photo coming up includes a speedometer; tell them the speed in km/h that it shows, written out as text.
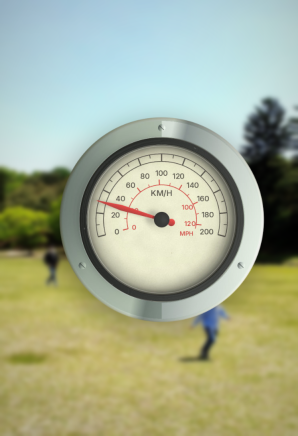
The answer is 30 km/h
